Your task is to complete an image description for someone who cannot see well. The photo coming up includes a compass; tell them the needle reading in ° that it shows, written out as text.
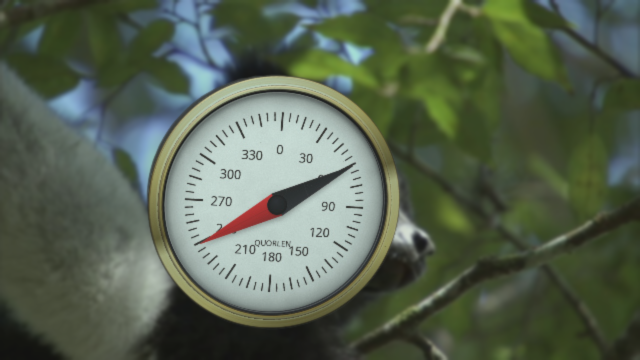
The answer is 240 °
